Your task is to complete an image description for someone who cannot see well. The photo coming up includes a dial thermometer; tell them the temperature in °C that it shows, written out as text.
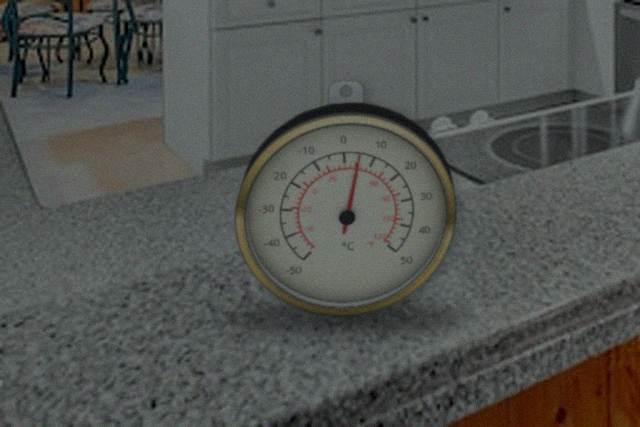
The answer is 5 °C
